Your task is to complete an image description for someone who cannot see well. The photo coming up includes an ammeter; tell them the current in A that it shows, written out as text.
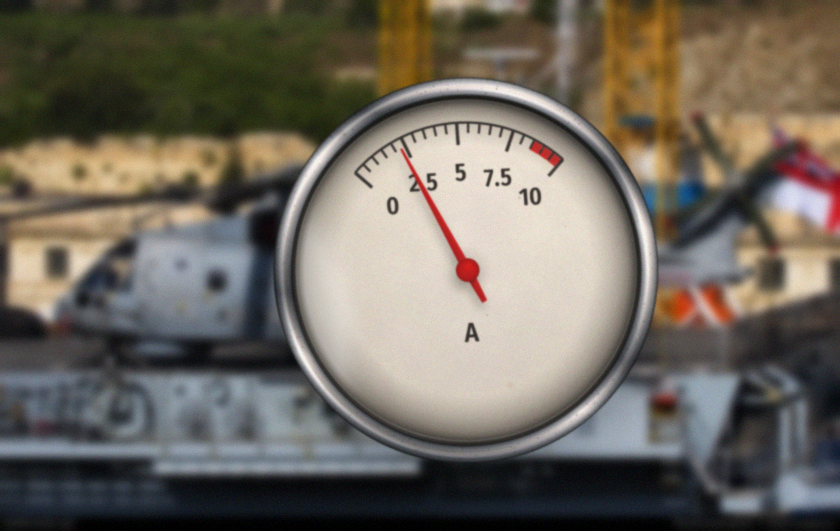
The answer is 2.25 A
